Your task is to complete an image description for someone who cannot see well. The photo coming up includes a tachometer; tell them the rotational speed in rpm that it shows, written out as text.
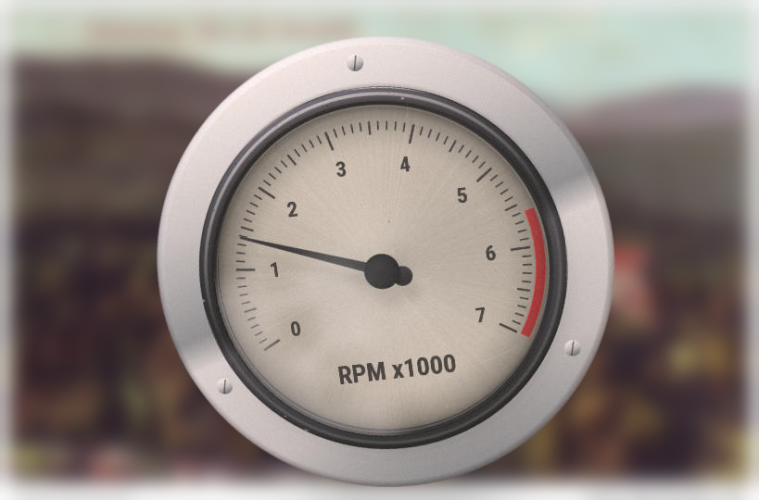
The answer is 1400 rpm
